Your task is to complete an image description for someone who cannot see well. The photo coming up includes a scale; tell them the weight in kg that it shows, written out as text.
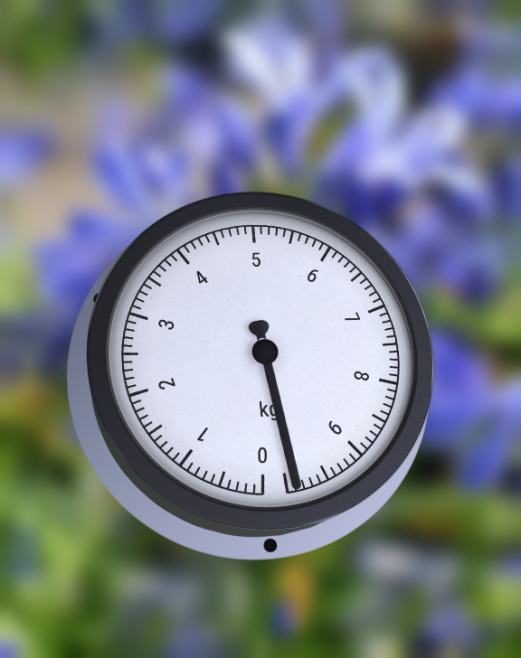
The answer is 9.9 kg
